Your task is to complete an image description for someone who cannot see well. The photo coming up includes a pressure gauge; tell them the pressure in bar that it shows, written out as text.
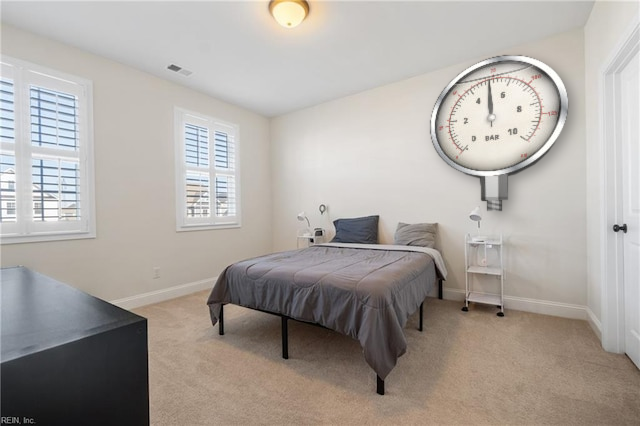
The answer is 5 bar
